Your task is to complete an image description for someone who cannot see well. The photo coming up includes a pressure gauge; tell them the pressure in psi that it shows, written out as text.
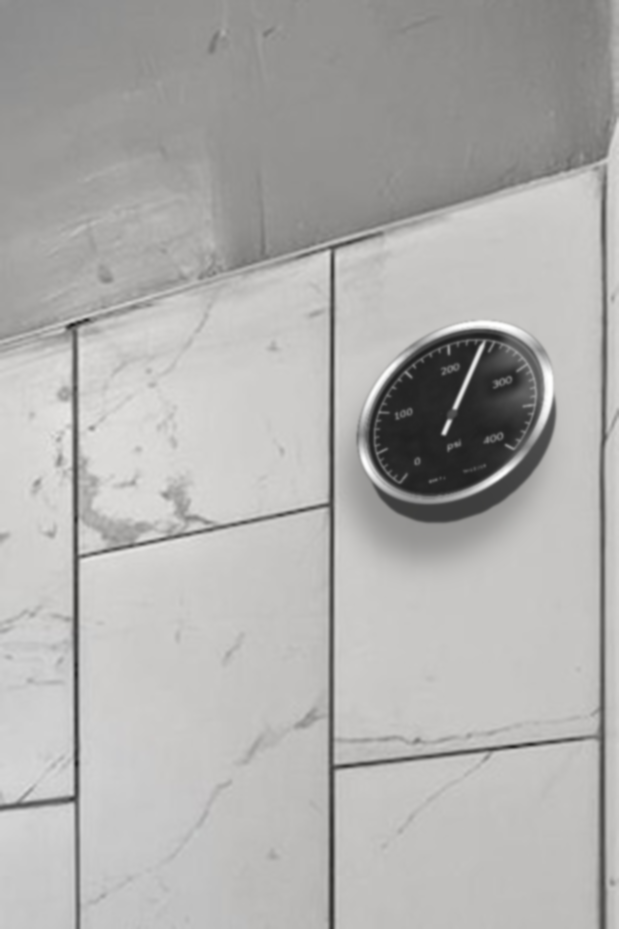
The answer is 240 psi
